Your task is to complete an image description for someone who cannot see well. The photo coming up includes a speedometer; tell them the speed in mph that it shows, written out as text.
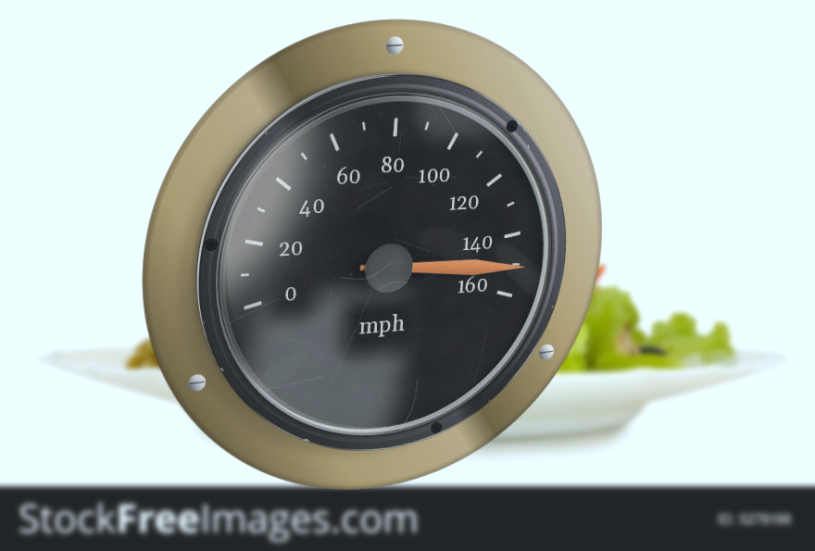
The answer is 150 mph
